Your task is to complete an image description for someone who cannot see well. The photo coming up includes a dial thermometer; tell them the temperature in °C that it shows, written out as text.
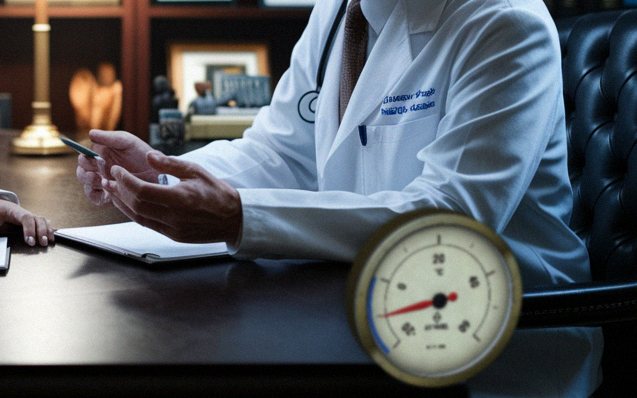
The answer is -10 °C
